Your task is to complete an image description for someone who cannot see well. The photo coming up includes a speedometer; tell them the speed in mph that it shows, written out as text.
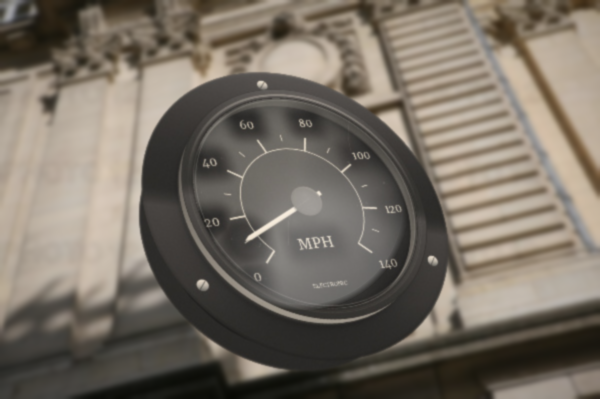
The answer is 10 mph
